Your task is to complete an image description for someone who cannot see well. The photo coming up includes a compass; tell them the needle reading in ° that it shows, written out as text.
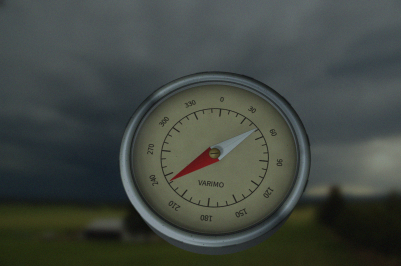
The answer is 230 °
